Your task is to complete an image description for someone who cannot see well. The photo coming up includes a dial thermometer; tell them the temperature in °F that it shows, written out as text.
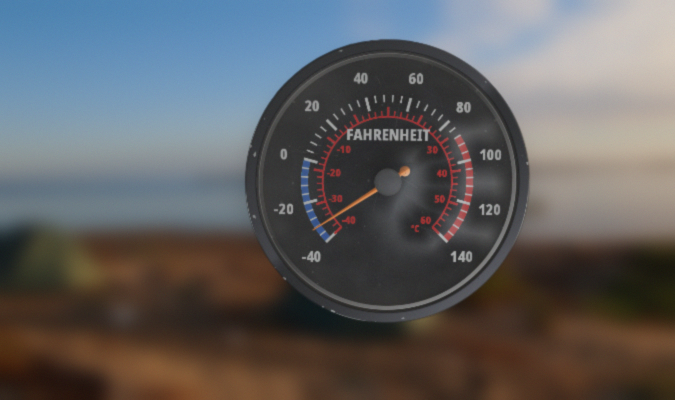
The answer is -32 °F
